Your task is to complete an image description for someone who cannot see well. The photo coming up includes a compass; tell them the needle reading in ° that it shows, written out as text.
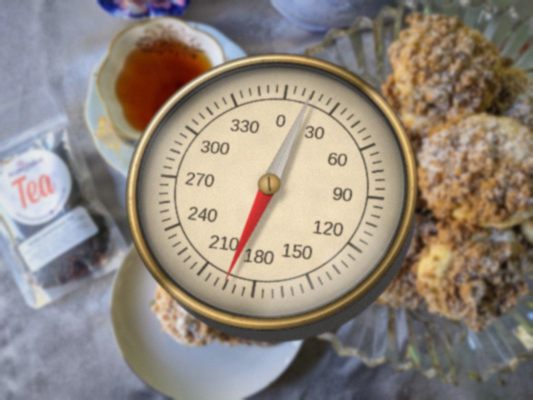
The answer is 195 °
